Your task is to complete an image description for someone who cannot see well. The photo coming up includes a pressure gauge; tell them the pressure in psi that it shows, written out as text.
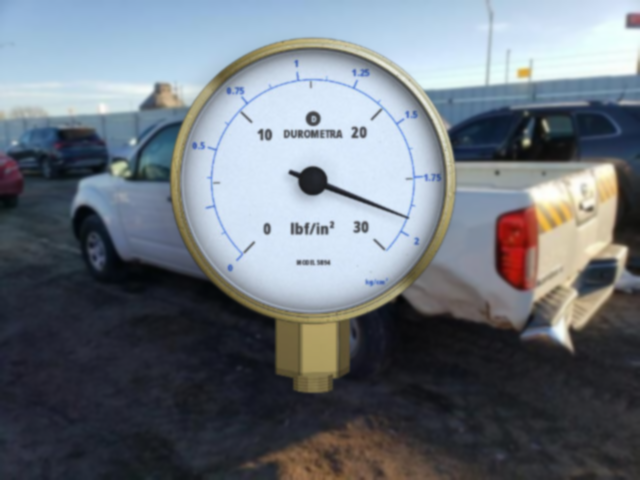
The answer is 27.5 psi
